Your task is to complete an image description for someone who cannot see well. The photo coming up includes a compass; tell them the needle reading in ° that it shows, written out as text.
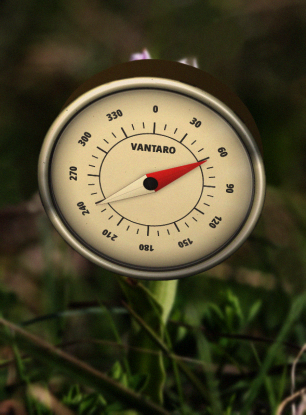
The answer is 60 °
